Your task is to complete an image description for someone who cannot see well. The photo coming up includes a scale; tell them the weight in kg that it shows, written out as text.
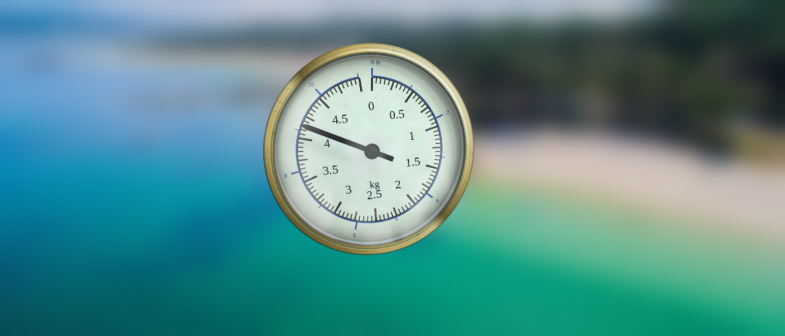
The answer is 4.15 kg
